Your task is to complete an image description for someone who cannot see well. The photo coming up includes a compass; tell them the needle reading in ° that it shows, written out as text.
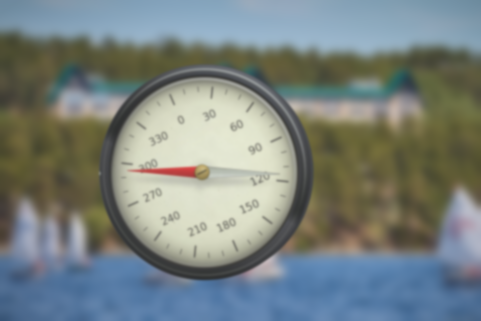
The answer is 295 °
